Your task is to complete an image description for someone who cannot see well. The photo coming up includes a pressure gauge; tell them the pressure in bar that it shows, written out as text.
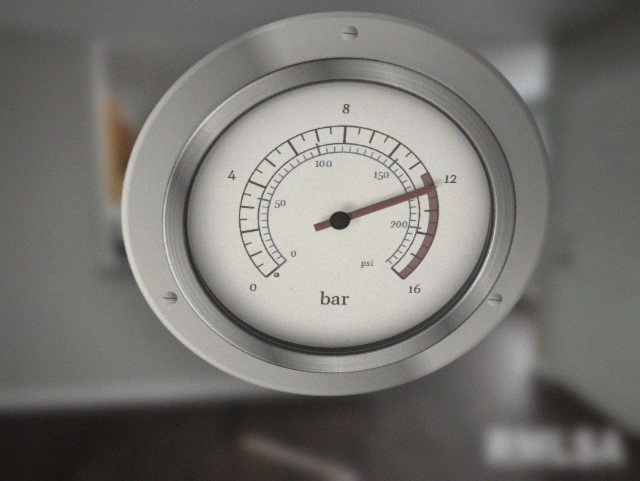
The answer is 12 bar
